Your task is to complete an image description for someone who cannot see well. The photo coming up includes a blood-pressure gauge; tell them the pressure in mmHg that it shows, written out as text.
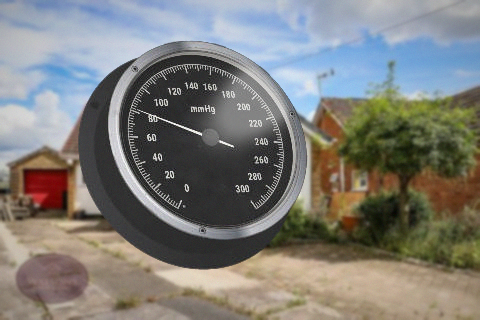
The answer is 80 mmHg
